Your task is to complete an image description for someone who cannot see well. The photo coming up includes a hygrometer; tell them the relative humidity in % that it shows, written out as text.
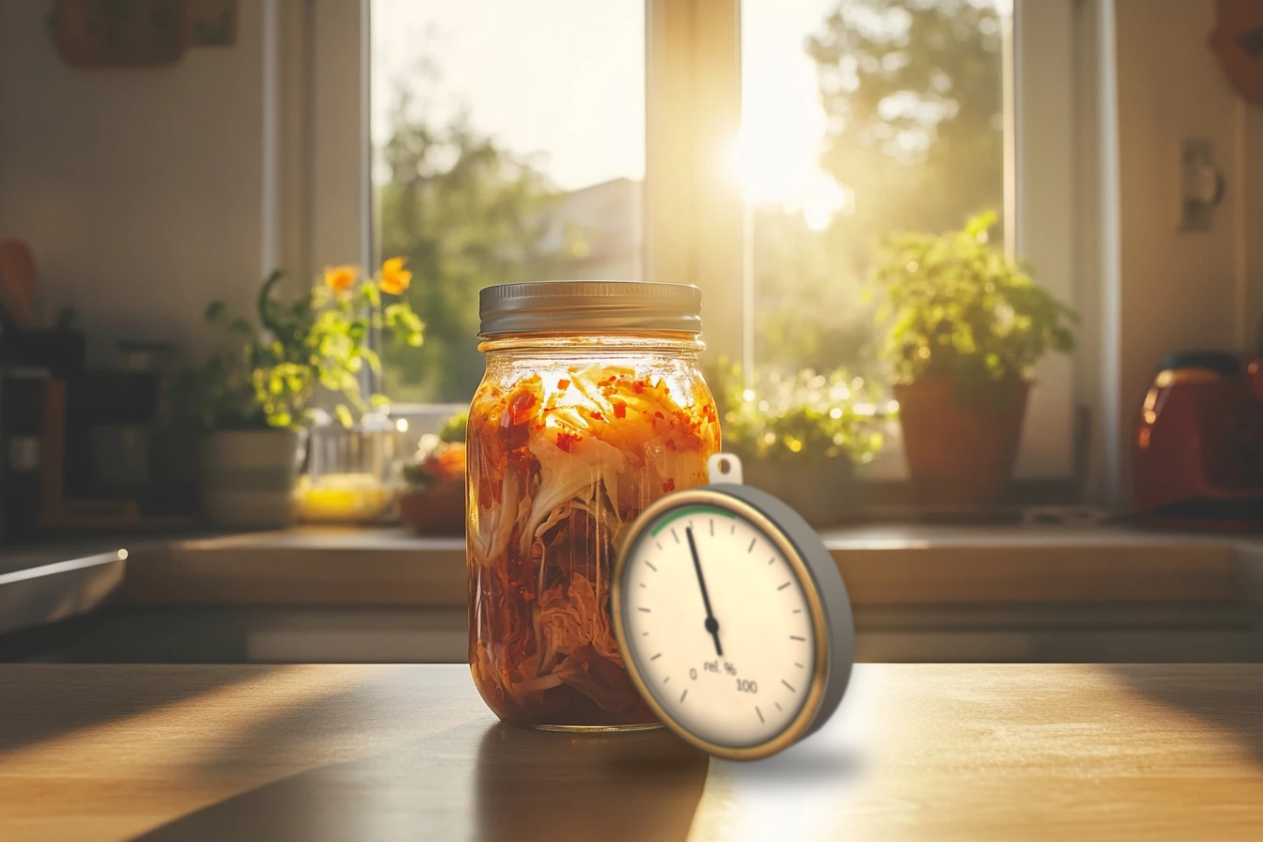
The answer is 45 %
